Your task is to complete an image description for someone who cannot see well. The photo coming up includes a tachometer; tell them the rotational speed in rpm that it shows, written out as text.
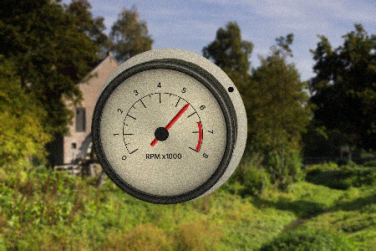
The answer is 5500 rpm
